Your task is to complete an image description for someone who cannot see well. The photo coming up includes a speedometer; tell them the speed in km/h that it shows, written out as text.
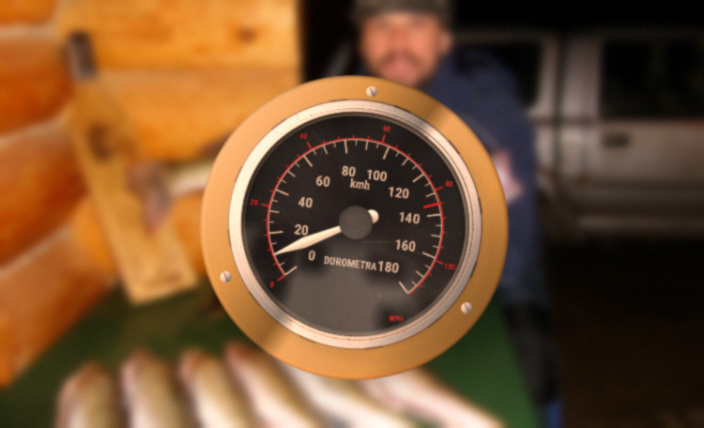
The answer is 10 km/h
